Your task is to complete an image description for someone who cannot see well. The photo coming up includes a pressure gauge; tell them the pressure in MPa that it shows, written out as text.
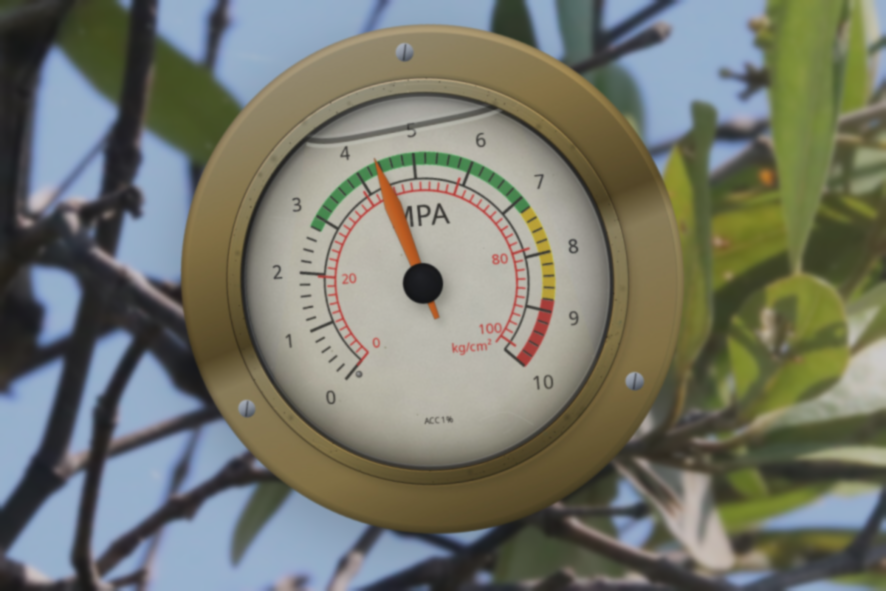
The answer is 4.4 MPa
